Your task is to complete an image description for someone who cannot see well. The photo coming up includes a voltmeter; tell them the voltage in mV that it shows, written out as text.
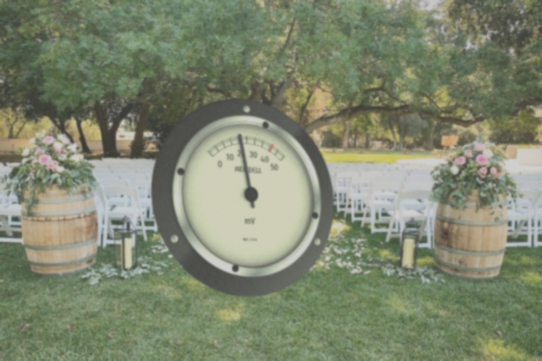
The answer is 20 mV
